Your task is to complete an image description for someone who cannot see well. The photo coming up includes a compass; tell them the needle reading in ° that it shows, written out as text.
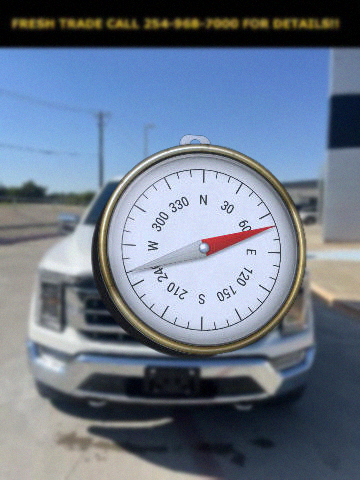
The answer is 70 °
